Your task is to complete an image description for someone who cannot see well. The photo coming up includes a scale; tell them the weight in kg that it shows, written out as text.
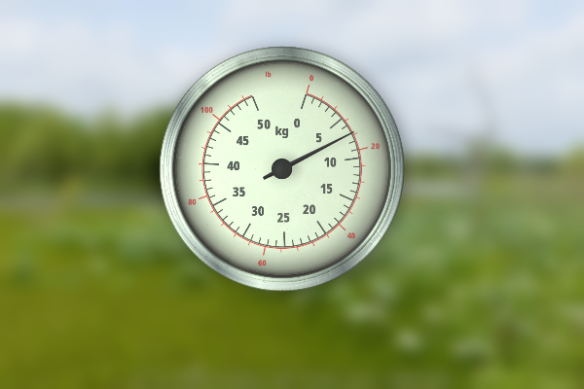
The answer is 7 kg
